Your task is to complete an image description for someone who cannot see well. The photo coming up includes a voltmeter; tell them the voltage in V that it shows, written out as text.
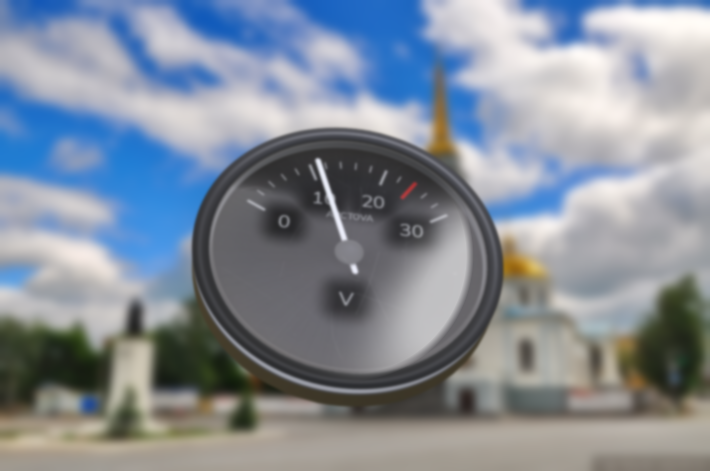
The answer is 11 V
